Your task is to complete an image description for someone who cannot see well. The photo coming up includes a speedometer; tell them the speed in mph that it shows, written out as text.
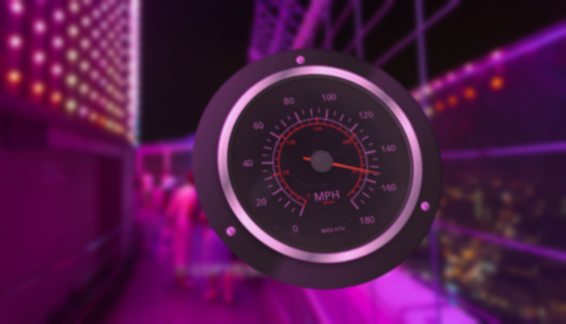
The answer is 155 mph
